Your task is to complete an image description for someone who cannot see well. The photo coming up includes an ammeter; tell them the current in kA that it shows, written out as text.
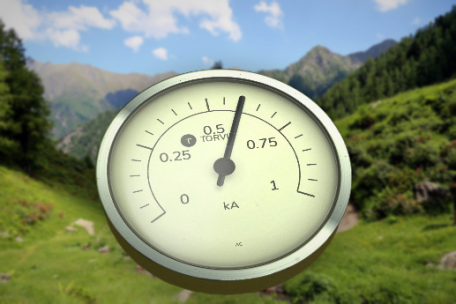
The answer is 0.6 kA
